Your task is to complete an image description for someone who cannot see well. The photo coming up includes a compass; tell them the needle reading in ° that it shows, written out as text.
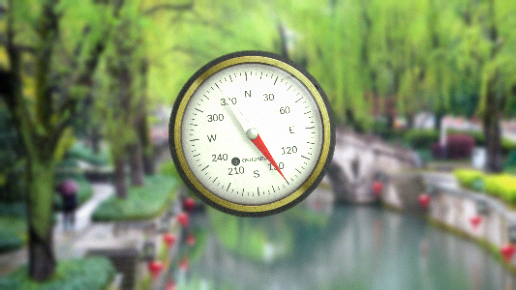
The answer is 150 °
